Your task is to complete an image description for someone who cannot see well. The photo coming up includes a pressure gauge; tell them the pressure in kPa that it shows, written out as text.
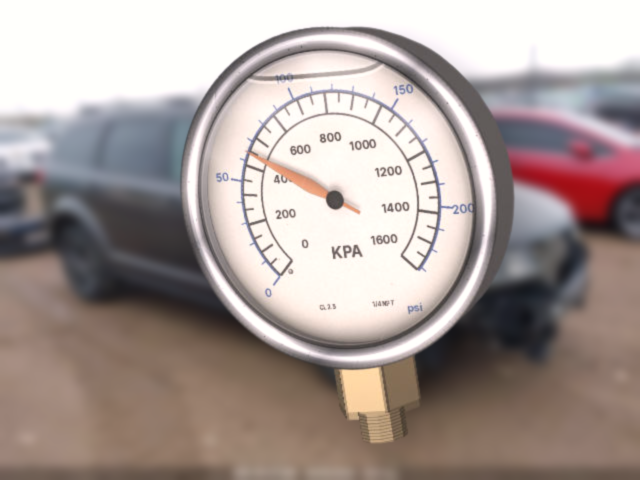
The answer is 450 kPa
